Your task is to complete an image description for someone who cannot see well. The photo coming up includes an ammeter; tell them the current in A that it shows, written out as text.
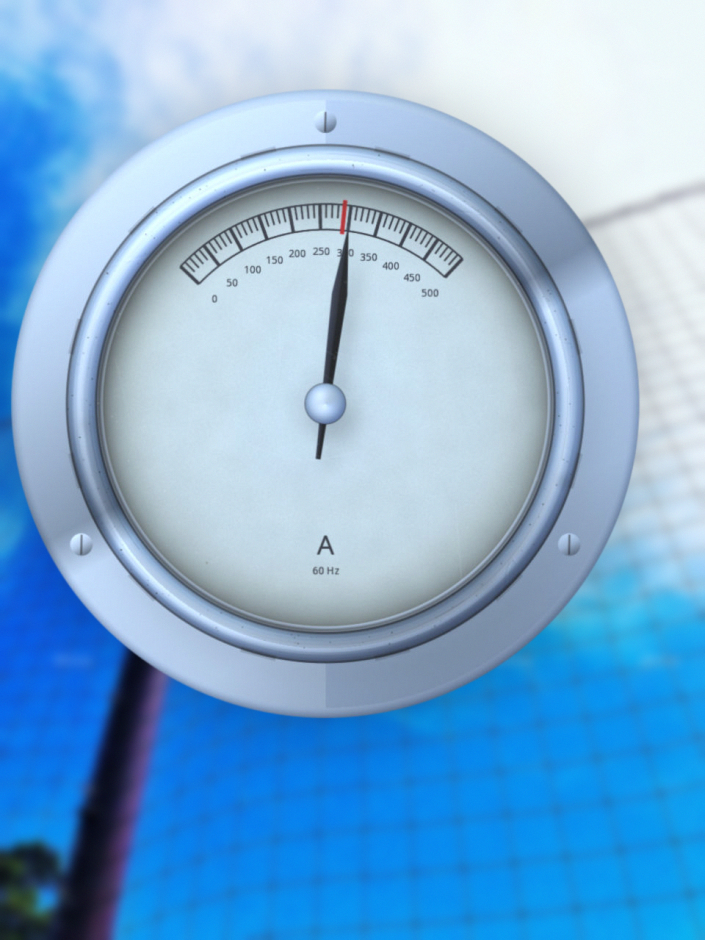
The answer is 300 A
